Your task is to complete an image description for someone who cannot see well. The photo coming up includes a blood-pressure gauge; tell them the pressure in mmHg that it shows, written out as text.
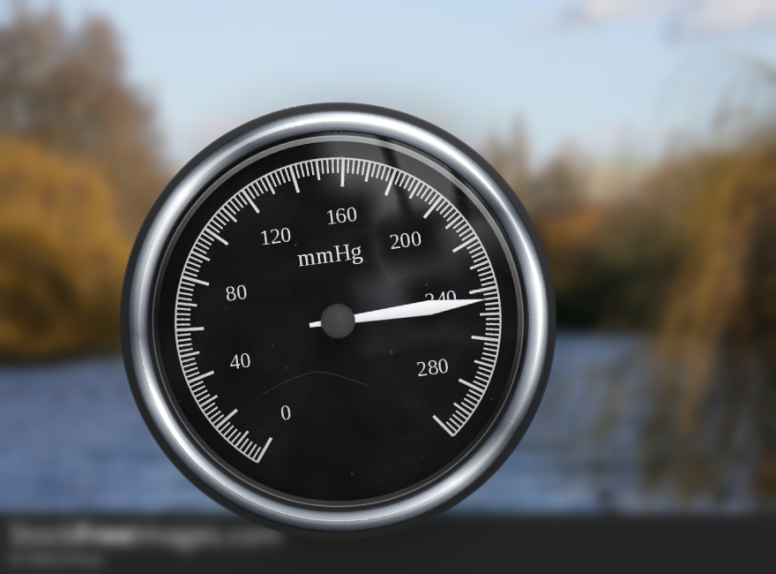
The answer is 244 mmHg
